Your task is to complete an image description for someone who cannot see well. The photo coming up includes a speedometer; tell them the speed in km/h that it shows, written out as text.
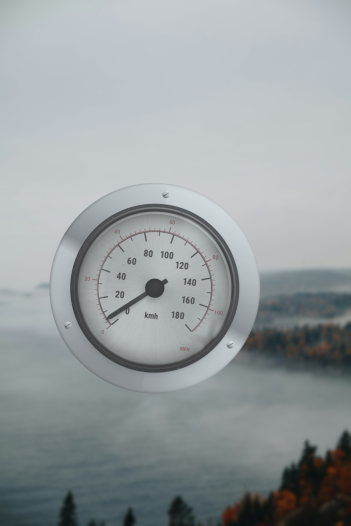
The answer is 5 km/h
